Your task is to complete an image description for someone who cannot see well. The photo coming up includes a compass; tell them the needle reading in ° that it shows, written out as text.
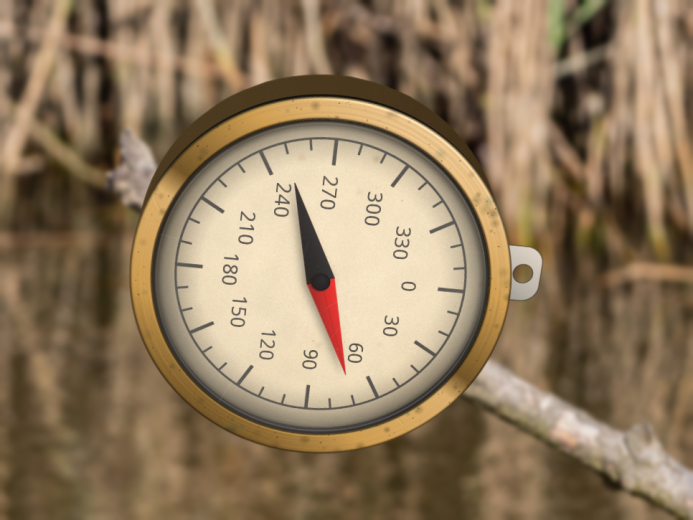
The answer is 70 °
